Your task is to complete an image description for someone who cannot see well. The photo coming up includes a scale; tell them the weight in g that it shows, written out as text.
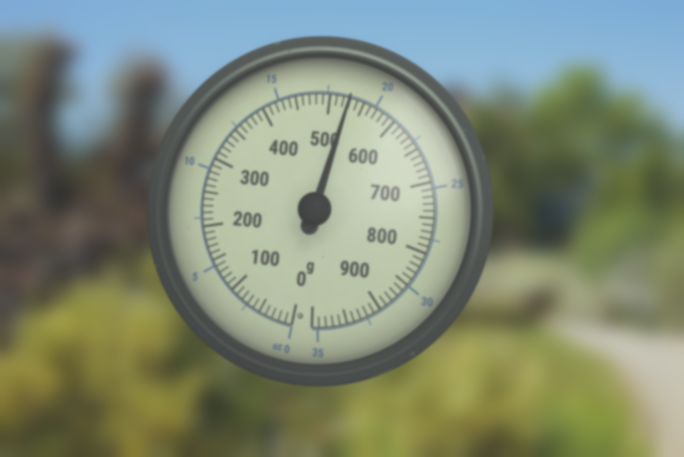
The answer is 530 g
